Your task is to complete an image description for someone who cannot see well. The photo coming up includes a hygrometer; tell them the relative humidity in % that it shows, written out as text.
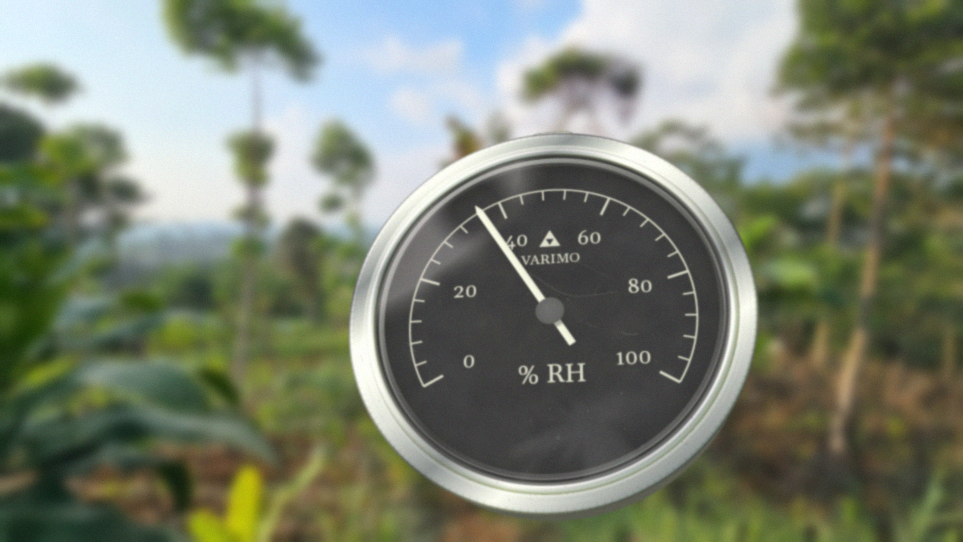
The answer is 36 %
